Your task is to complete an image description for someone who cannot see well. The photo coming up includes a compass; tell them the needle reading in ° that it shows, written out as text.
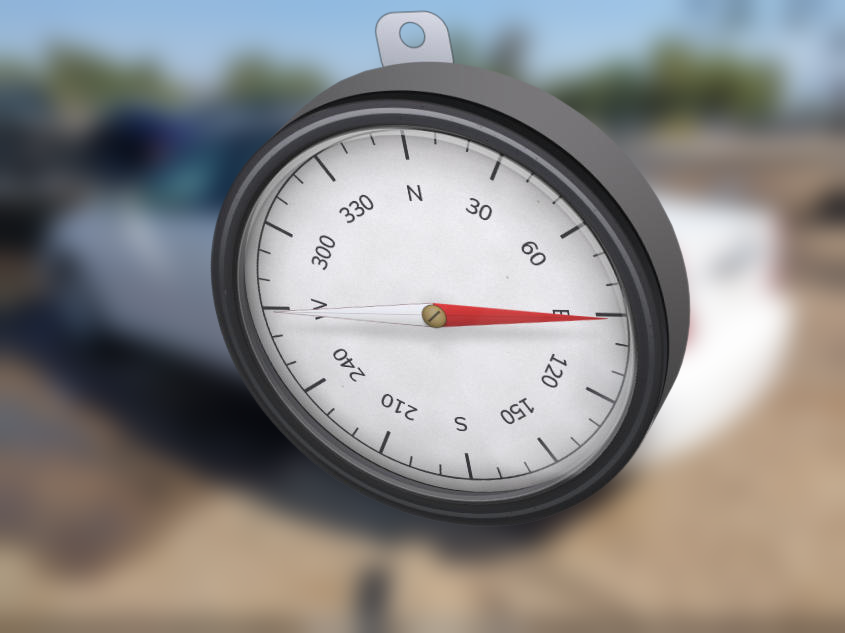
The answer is 90 °
